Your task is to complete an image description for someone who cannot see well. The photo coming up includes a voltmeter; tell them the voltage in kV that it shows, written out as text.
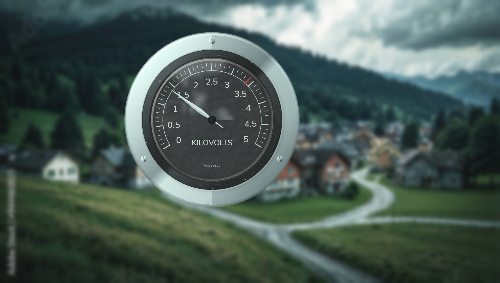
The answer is 1.4 kV
